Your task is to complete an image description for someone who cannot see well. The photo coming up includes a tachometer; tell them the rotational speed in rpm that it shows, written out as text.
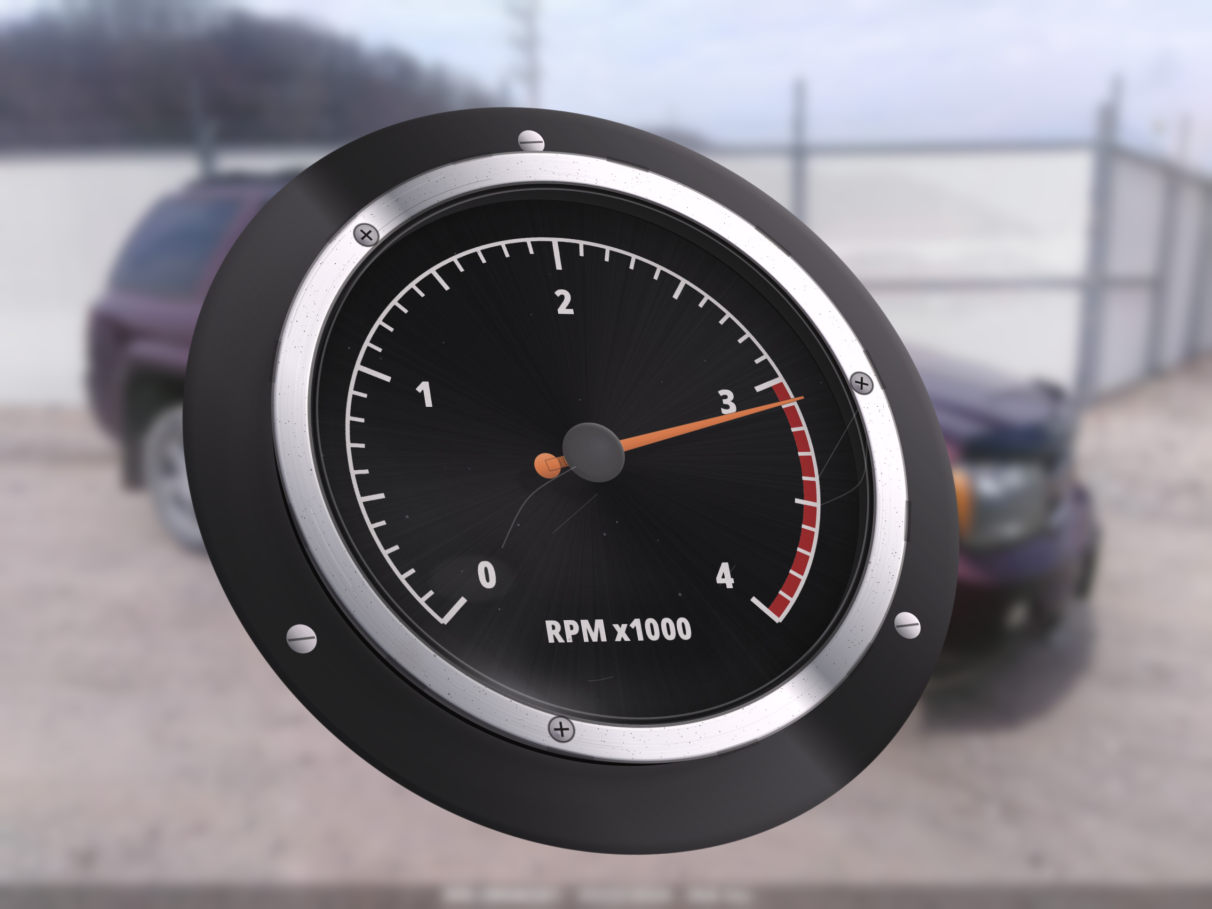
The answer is 3100 rpm
